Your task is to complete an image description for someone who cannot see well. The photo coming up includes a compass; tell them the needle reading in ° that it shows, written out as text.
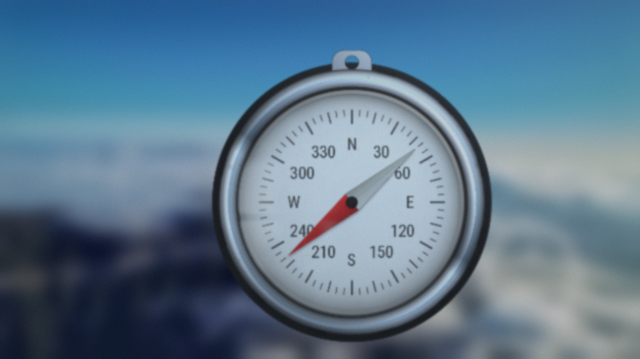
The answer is 230 °
